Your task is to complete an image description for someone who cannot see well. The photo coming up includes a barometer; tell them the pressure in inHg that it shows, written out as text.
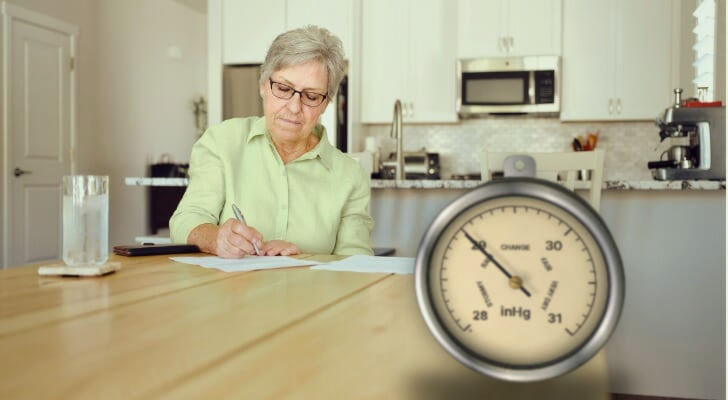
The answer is 29 inHg
